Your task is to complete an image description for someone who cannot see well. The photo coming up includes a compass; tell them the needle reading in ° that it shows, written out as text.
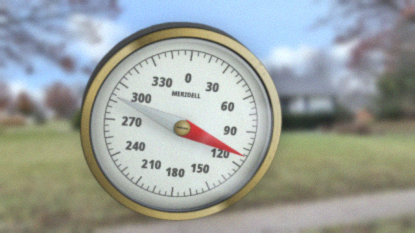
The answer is 110 °
